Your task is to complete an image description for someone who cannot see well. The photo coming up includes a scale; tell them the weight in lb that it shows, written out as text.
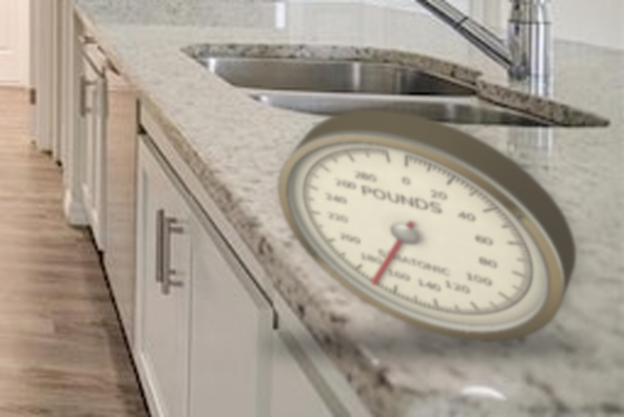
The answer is 170 lb
